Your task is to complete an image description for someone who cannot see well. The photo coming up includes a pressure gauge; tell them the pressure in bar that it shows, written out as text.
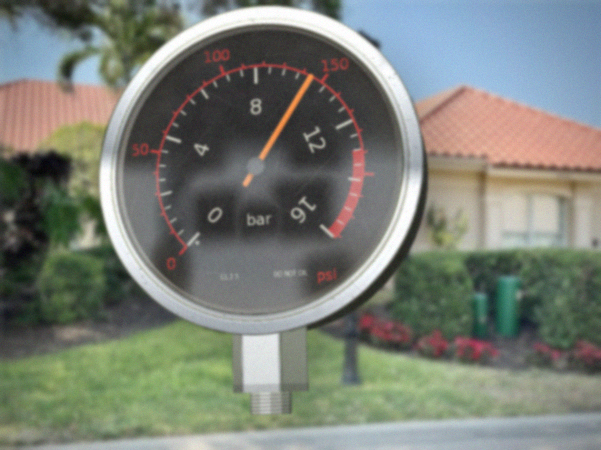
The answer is 10 bar
